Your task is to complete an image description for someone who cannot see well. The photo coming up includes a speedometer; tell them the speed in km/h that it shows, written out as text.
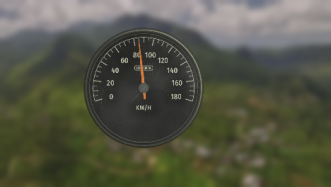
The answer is 85 km/h
